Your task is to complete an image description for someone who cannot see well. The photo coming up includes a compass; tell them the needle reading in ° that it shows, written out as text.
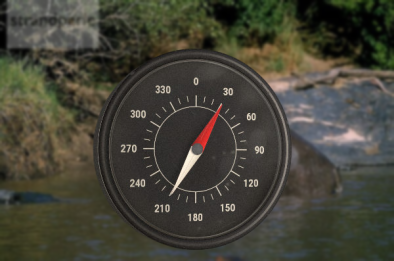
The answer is 30 °
